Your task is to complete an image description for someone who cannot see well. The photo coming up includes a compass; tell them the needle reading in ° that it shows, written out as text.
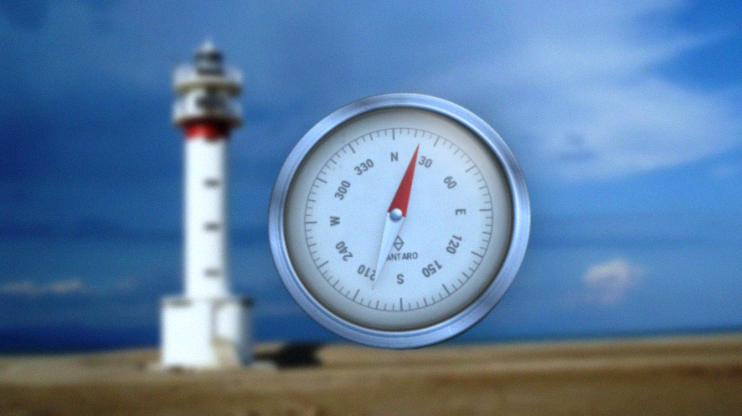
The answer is 20 °
